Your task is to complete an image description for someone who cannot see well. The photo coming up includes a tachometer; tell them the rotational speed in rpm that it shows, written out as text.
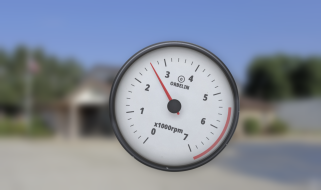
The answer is 2600 rpm
